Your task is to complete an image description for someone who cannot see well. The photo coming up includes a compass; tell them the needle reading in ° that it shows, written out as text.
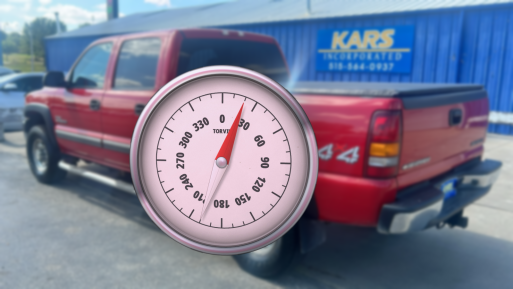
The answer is 20 °
